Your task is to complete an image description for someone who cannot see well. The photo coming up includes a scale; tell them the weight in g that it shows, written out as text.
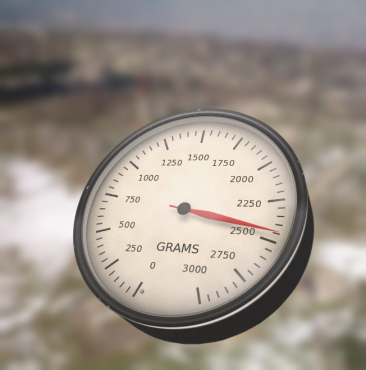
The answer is 2450 g
